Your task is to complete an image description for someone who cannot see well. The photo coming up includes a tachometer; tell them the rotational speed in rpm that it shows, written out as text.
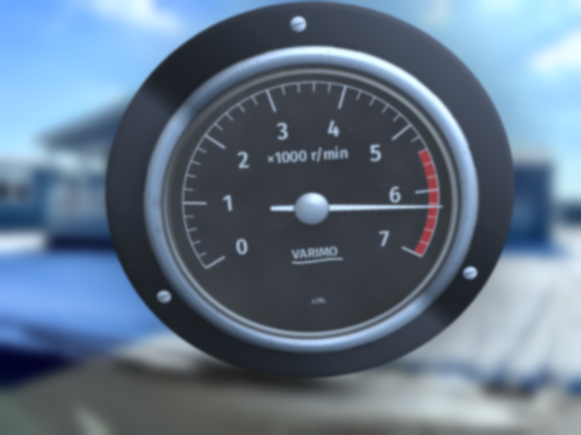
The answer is 6200 rpm
